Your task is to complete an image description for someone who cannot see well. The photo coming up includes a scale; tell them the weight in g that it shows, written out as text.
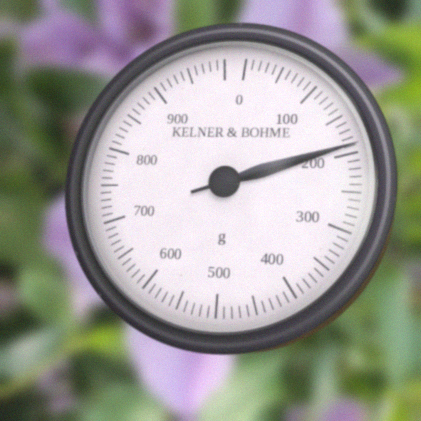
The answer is 190 g
